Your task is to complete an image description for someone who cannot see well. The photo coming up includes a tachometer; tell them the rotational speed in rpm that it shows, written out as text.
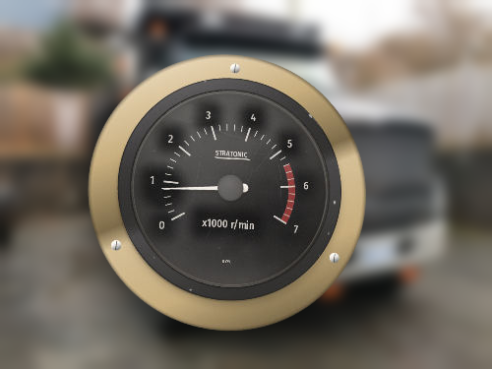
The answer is 800 rpm
